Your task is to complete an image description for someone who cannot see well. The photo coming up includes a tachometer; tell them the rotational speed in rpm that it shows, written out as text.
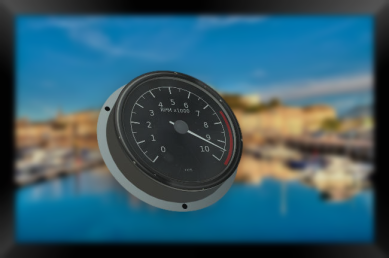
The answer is 9500 rpm
